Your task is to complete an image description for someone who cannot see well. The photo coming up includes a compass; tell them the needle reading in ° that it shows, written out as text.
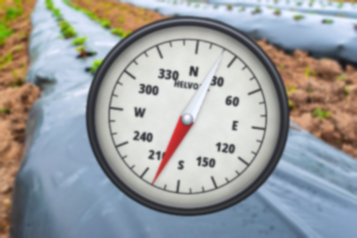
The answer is 200 °
